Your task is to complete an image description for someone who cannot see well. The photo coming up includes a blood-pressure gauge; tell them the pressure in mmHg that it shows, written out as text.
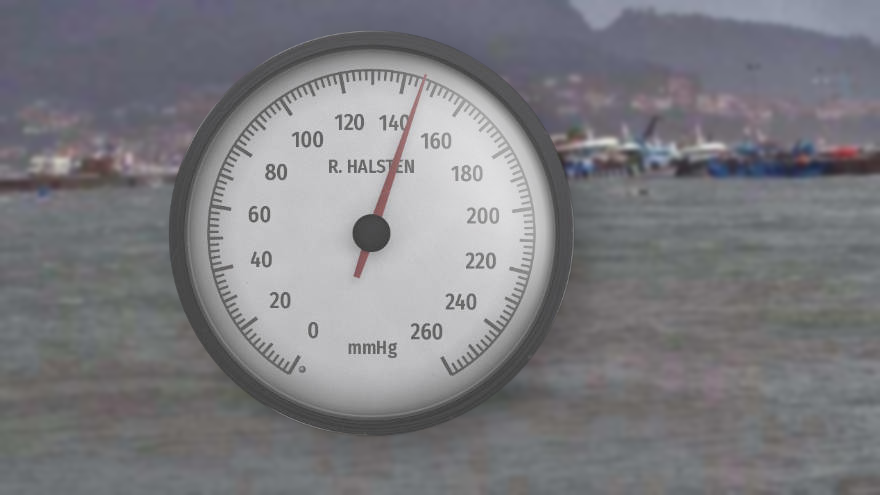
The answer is 146 mmHg
